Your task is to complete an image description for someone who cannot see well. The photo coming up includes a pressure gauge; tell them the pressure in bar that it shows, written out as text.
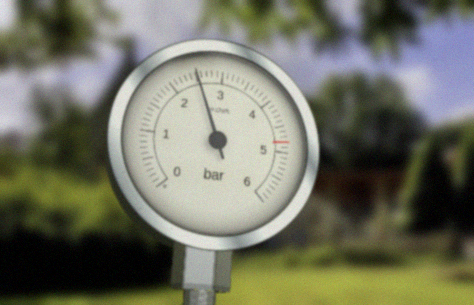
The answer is 2.5 bar
